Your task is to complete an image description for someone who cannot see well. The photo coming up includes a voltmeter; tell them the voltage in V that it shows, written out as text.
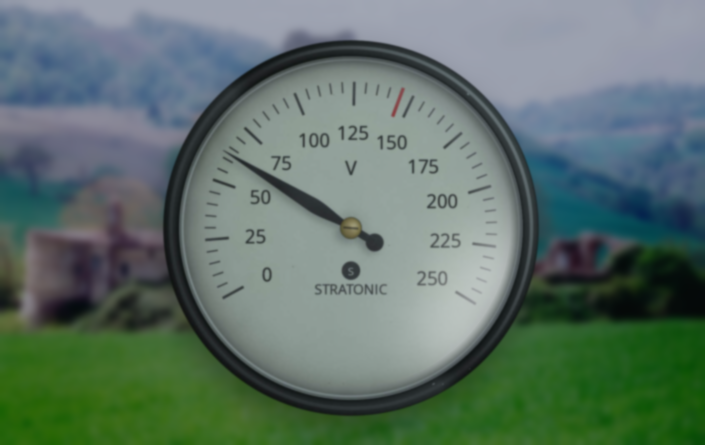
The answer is 62.5 V
